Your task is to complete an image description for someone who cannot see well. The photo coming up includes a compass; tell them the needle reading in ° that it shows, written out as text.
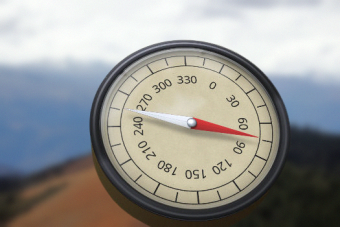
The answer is 75 °
